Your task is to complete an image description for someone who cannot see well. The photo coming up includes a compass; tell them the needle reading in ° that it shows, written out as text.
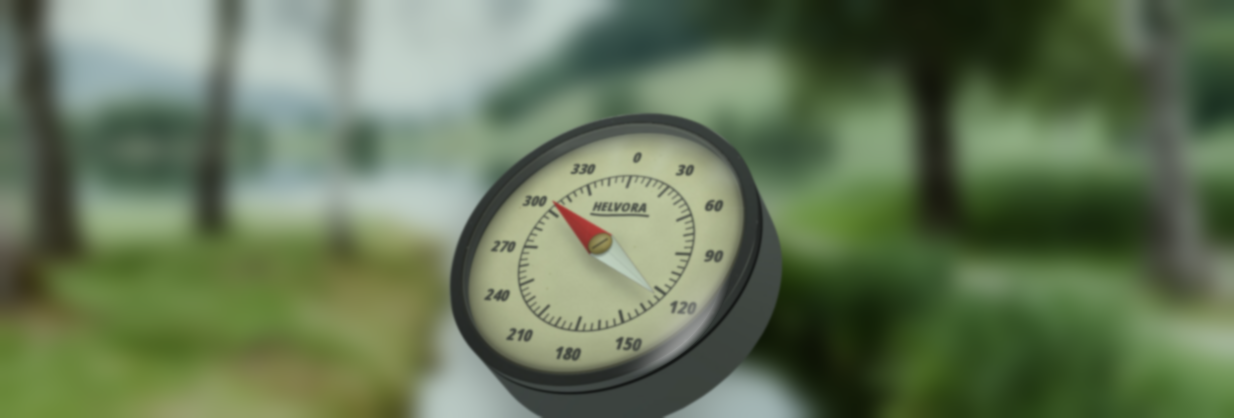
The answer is 305 °
